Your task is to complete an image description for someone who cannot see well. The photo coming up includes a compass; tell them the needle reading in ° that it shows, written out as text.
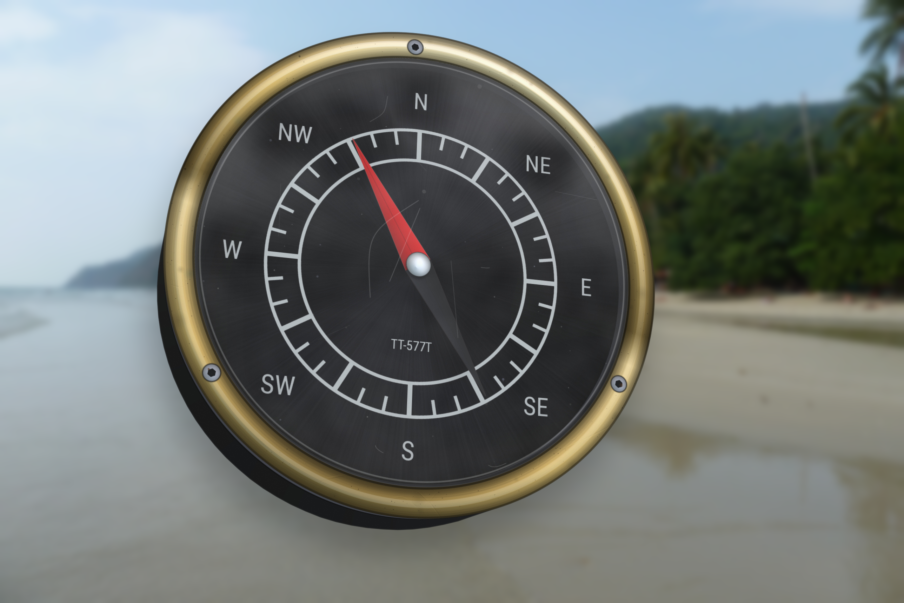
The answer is 330 °
